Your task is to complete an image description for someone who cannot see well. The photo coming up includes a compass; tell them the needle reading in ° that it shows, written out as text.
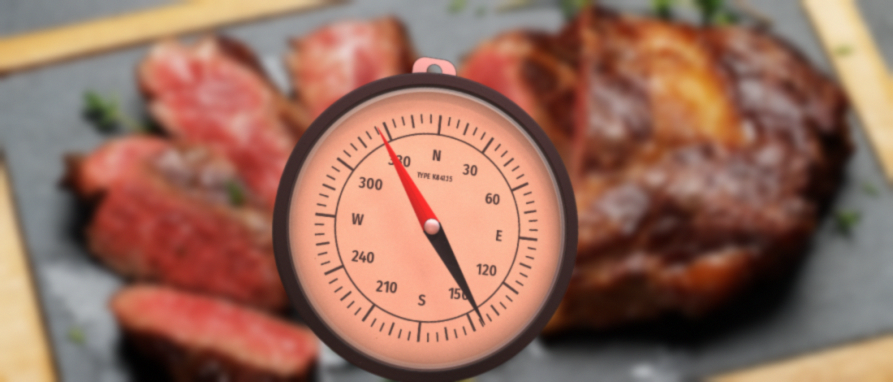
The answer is 325 °
